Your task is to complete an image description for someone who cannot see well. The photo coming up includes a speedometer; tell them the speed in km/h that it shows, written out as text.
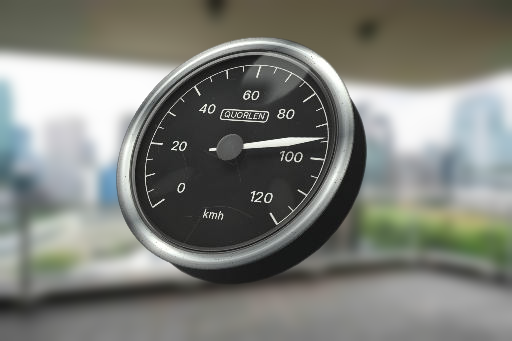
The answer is 95 km/h
